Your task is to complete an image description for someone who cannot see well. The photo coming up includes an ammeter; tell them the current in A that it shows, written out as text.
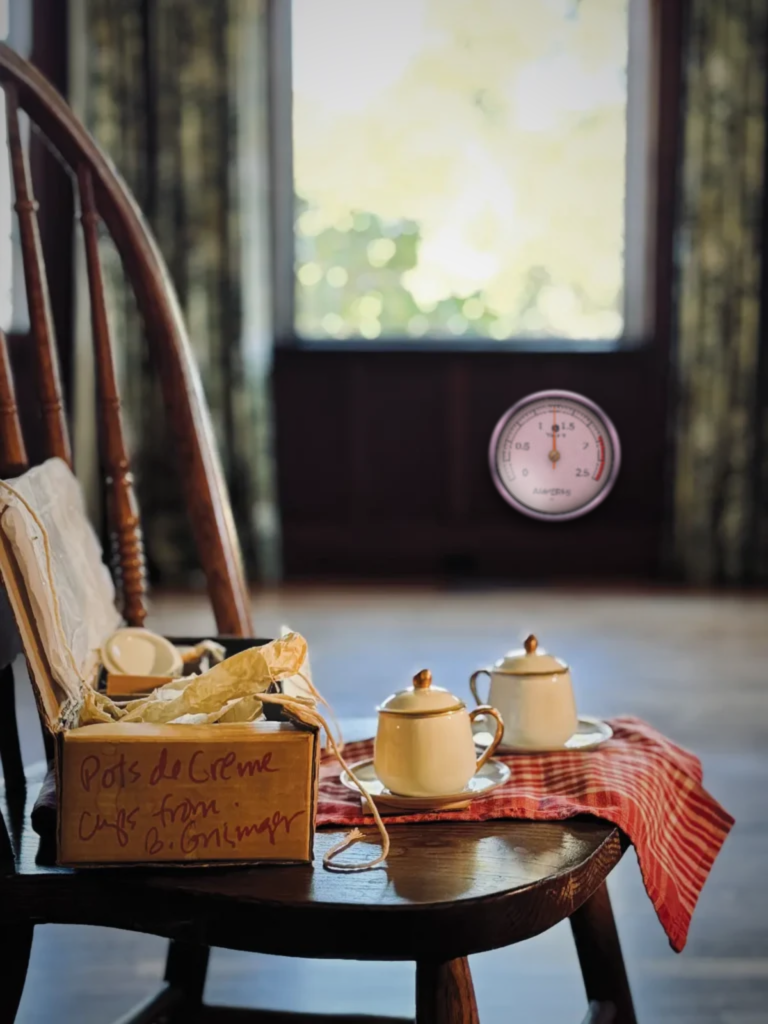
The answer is 1.25 A
